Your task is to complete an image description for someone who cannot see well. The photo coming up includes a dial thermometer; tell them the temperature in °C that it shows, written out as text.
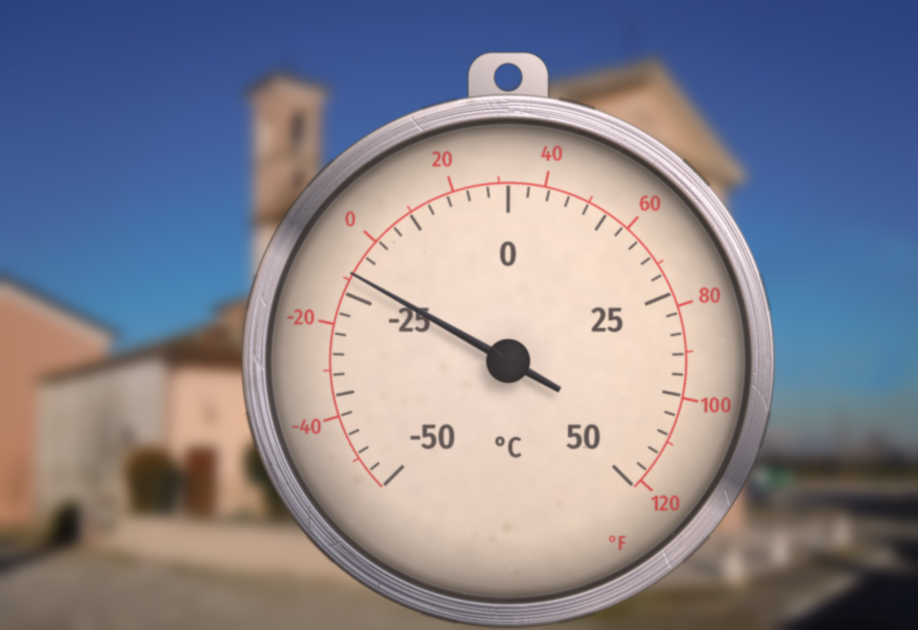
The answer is -22.5 °C
